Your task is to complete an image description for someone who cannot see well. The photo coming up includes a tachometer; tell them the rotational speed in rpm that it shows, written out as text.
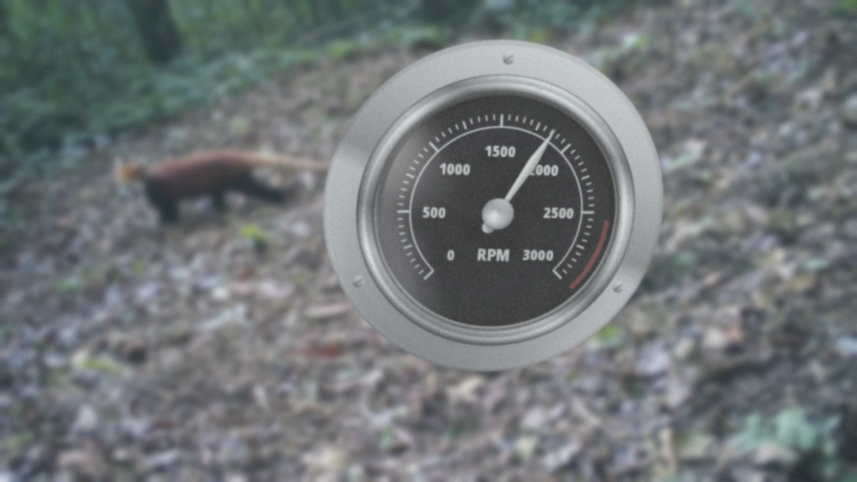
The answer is 1850 rpm
